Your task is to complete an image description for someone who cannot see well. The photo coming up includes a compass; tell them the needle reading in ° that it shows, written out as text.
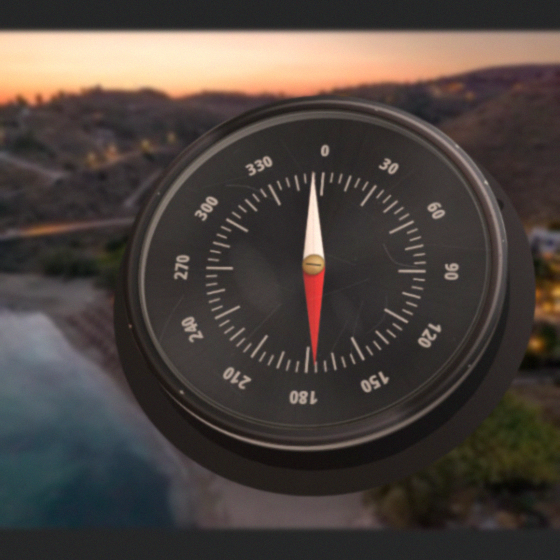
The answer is 175 °
